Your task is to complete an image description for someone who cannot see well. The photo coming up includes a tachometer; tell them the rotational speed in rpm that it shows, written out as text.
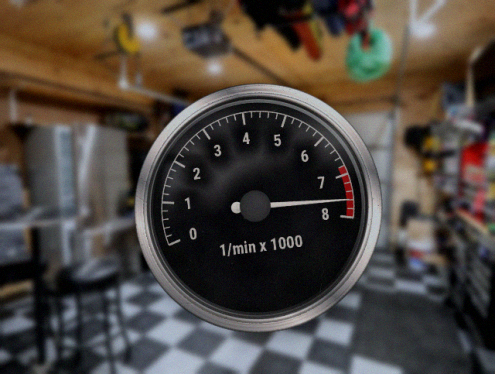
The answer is 7600 rpm
